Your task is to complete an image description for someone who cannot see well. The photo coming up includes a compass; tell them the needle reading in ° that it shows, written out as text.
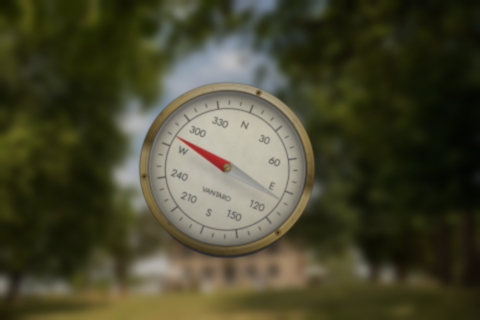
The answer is 280 °
